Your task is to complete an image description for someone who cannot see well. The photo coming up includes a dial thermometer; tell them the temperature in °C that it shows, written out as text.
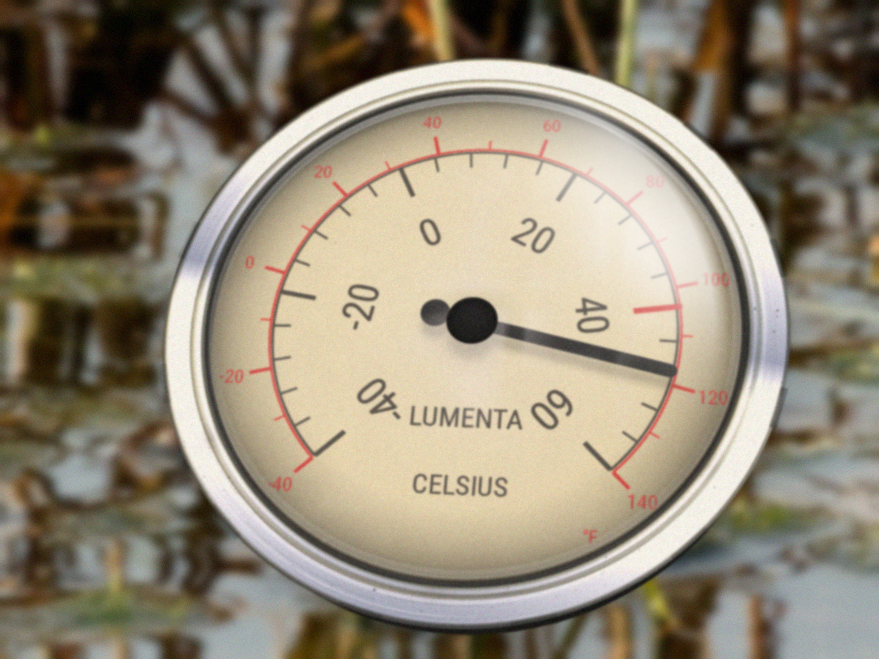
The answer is 48 °C
